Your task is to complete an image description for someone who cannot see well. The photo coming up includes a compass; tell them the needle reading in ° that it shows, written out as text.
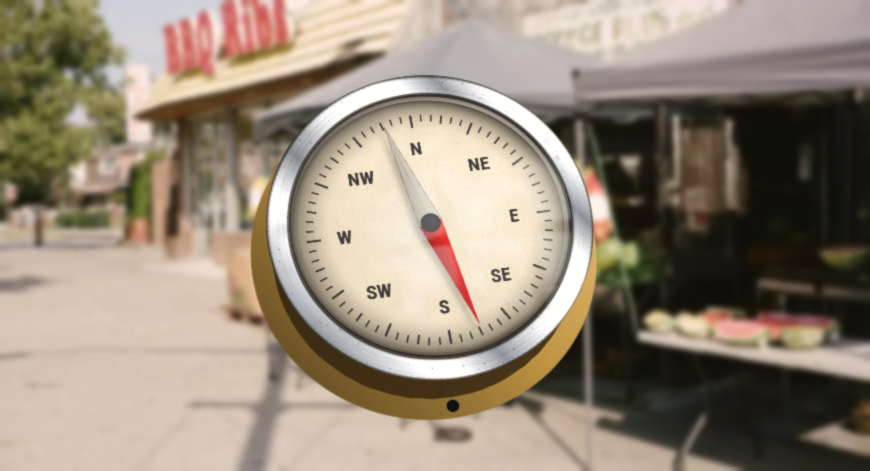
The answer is 165 °
